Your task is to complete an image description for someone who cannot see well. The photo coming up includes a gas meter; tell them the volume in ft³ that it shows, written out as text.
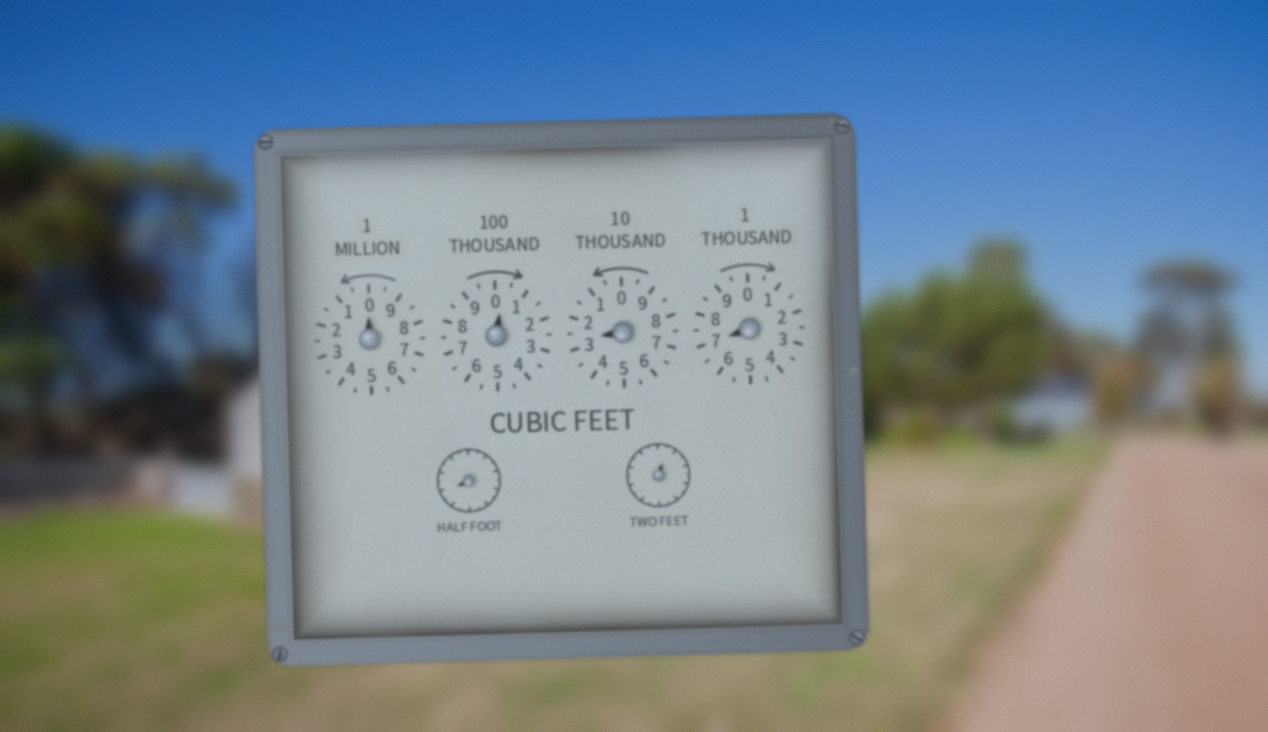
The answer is 2700 ft³
